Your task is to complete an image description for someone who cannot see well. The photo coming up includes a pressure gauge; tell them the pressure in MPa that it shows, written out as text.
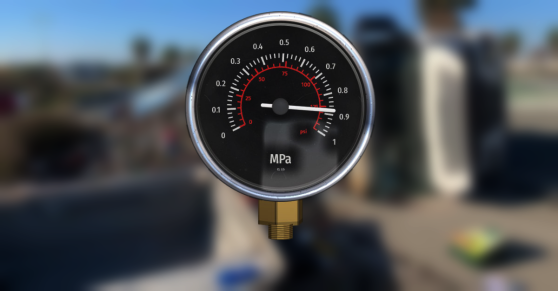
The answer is 0.88 MPa
